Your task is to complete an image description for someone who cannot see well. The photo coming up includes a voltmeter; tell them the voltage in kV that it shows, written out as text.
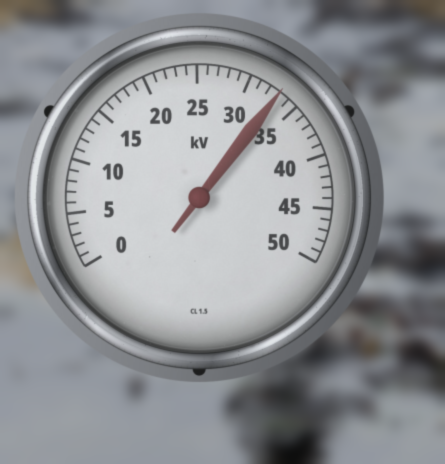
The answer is 33 kV
